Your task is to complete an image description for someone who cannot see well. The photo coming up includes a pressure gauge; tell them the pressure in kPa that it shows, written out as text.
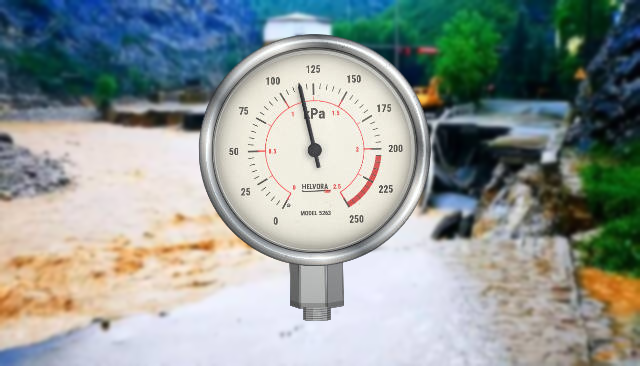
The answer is 115 kPa
